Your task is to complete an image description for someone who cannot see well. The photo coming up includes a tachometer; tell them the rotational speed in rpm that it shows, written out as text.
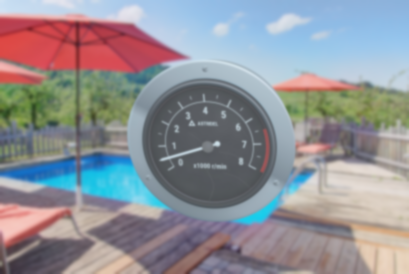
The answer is 500 rpm
